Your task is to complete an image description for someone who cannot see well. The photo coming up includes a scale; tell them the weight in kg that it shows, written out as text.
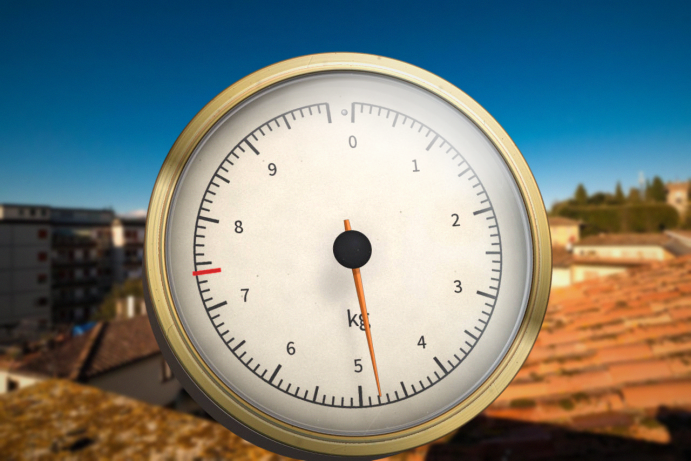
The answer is 4.8 kg
